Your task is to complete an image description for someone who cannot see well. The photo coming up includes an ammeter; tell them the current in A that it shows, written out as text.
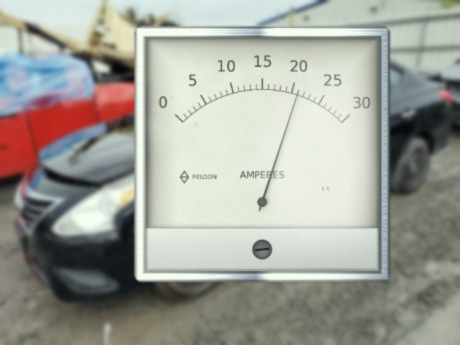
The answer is 21 A
